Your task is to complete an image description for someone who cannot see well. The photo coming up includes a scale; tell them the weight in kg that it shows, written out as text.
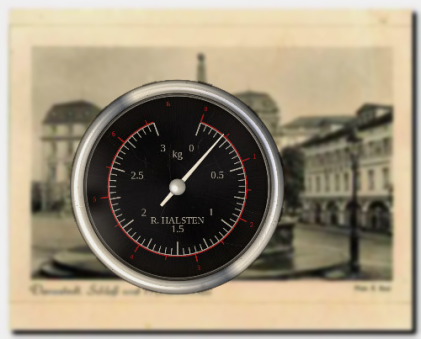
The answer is 0.2 kg
